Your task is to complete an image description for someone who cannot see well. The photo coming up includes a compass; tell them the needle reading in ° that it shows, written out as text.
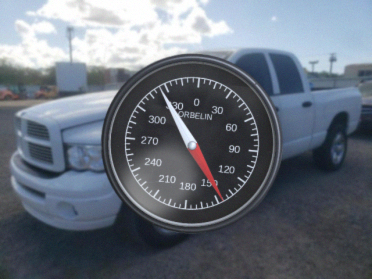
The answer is 145 °
